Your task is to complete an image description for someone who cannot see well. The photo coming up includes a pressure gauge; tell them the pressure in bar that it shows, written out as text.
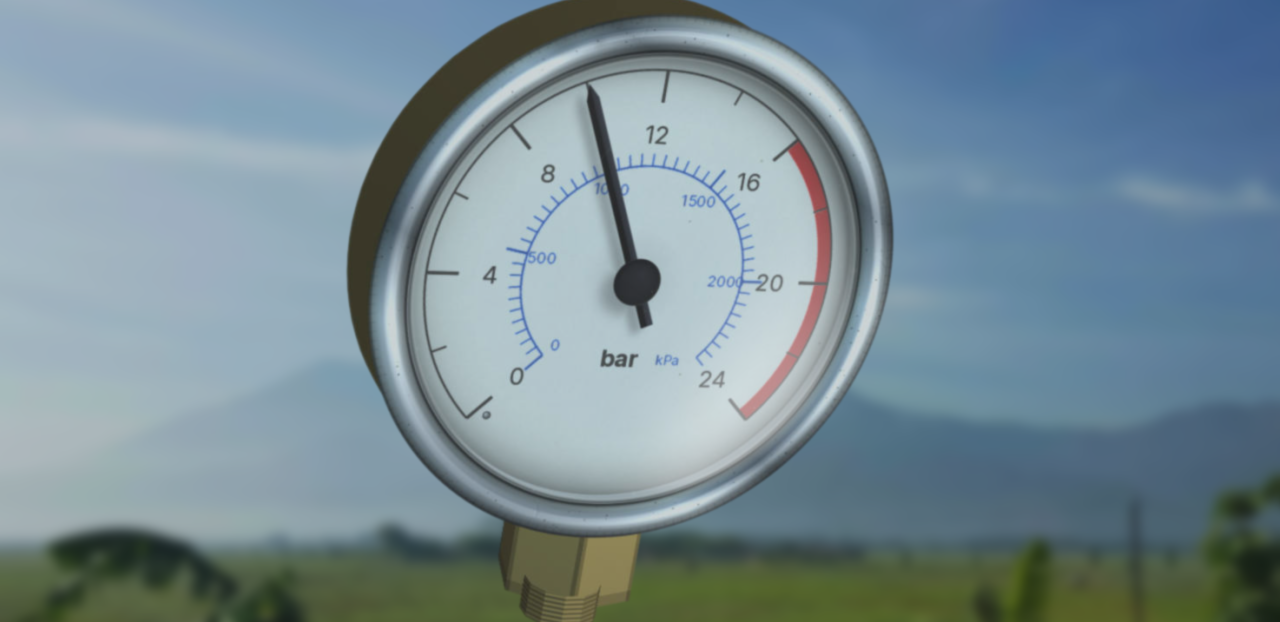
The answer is 10 bar
